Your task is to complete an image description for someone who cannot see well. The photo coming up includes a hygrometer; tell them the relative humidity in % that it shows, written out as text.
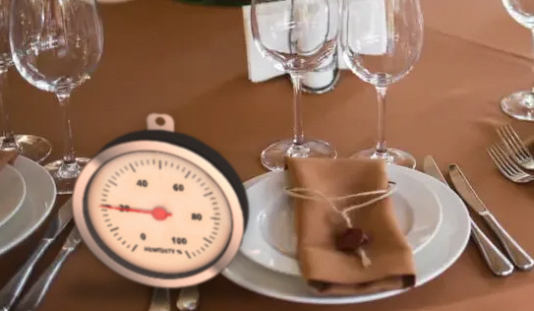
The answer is 20 %
